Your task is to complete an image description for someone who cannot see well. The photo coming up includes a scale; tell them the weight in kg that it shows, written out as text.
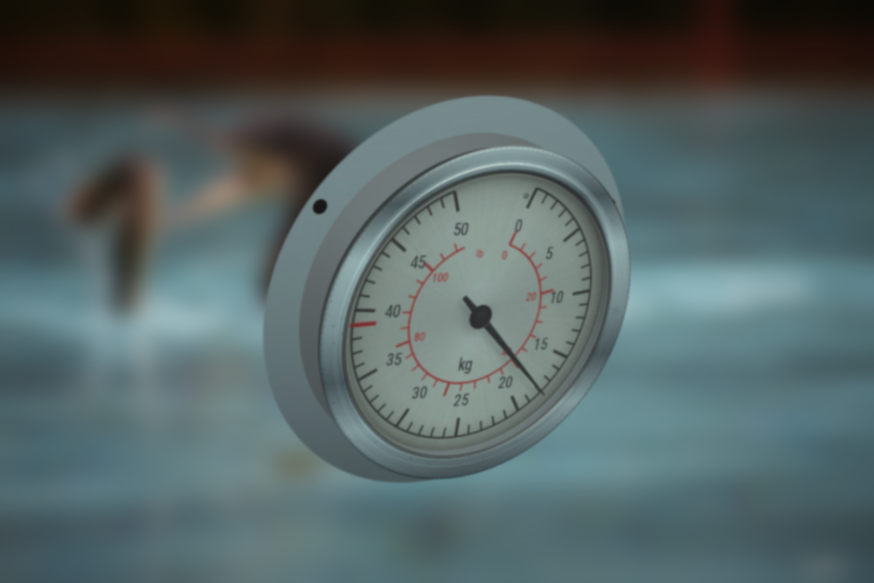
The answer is 18 kg
